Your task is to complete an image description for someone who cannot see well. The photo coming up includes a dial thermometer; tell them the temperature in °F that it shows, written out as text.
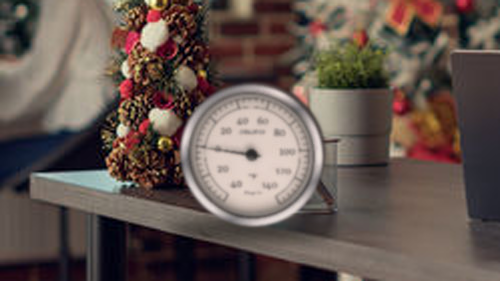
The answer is 0 °F
